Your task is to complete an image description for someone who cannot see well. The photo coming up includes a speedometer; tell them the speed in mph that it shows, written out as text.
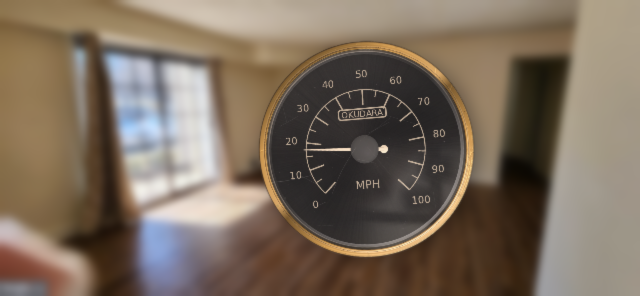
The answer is 17.5 mph
